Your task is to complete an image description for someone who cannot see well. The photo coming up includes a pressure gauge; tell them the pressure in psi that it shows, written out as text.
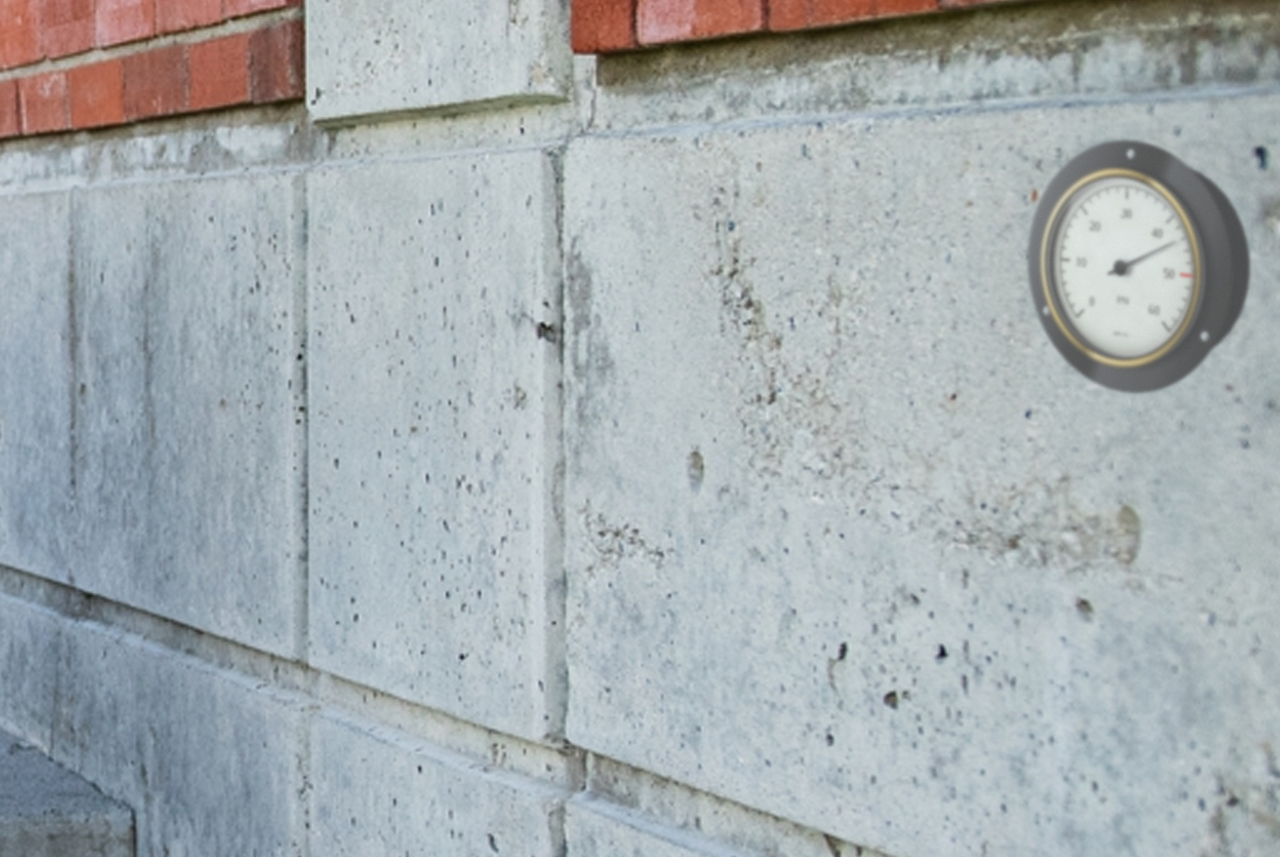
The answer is 44 psi
